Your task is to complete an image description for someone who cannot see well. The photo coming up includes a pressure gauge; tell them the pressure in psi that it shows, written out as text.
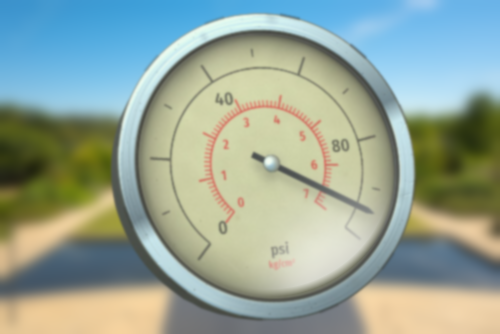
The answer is 95 psi
